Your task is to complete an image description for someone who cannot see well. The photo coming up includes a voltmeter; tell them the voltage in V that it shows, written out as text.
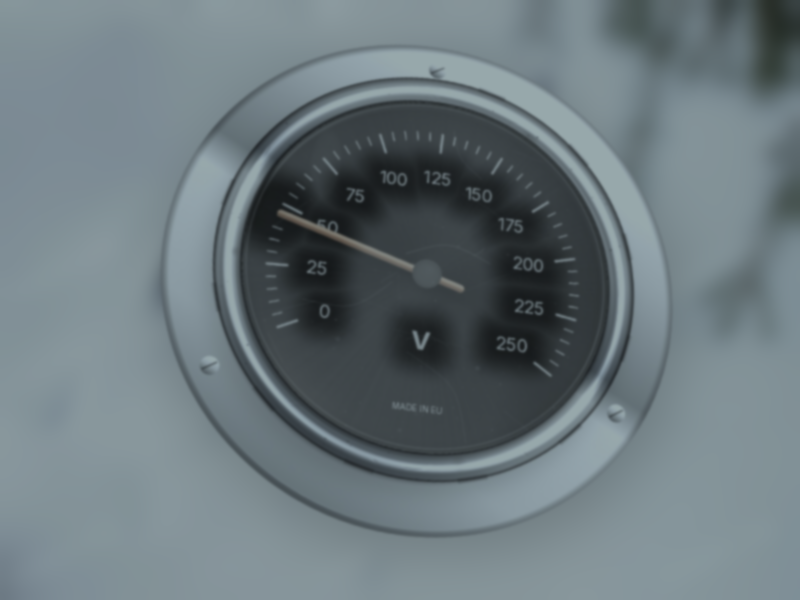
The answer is 45 V
